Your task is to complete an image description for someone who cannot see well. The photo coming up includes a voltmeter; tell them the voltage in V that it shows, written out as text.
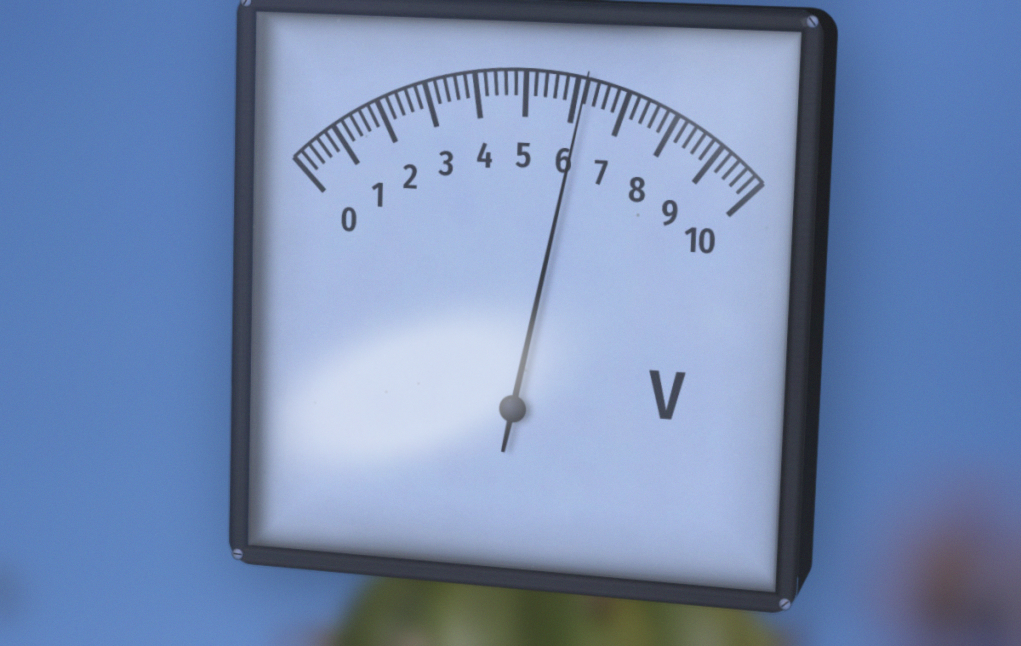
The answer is 6.2 V
